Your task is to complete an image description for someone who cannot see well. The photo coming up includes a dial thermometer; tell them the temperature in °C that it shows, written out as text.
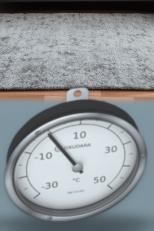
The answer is 0 °C
